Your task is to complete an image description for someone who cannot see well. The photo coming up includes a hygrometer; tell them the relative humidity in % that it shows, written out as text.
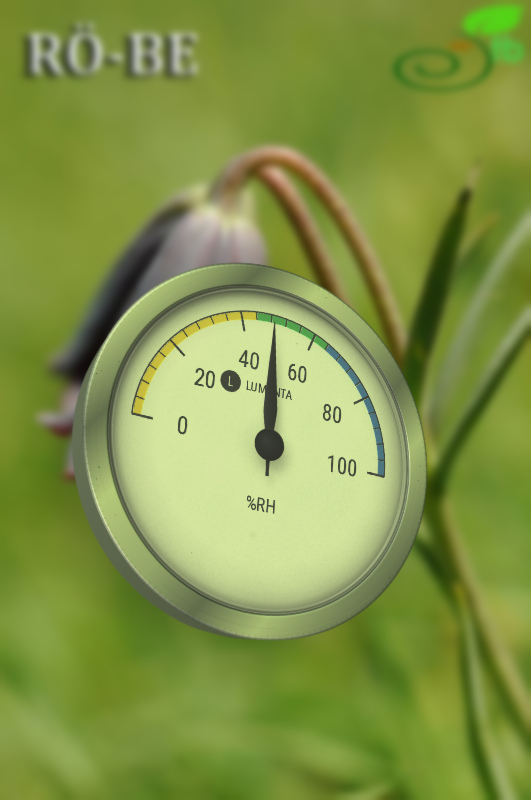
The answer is 48 %
